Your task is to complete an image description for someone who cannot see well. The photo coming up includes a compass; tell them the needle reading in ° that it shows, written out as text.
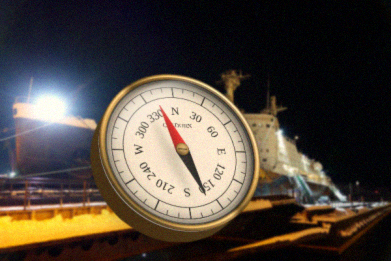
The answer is 340 °
